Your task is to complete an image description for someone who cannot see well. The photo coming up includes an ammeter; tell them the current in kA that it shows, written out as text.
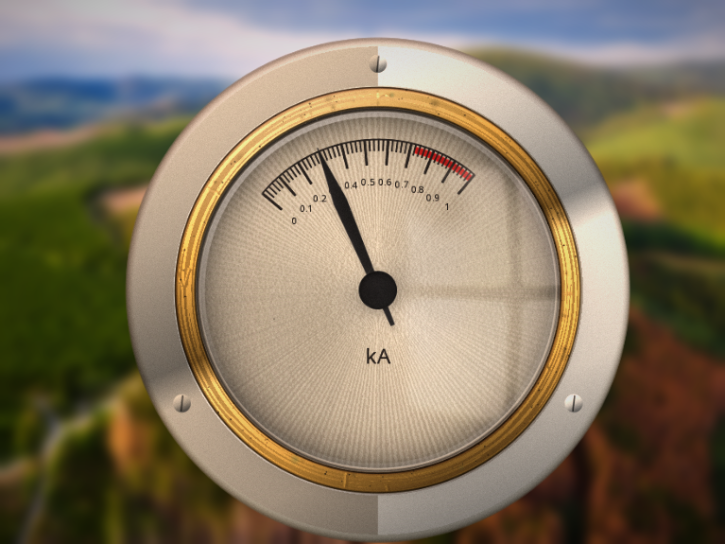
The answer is 0.3 kA
